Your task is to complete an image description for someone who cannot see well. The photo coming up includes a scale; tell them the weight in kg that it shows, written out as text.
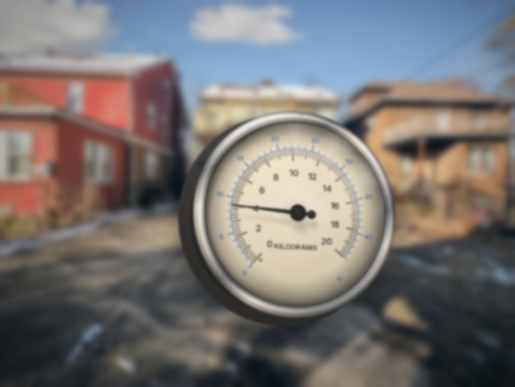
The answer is 4 kg
